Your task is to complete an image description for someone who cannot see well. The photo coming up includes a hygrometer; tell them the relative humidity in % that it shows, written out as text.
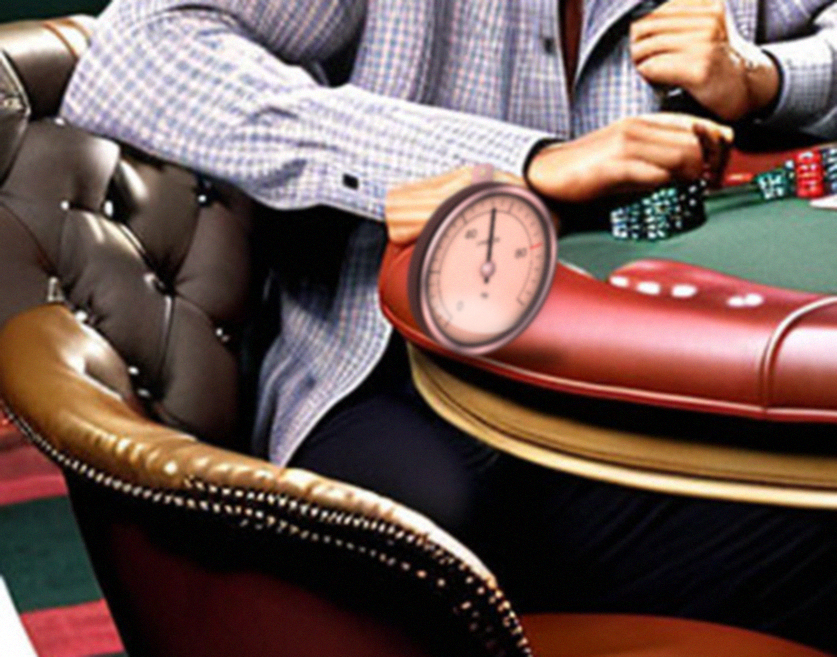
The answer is 52 %
